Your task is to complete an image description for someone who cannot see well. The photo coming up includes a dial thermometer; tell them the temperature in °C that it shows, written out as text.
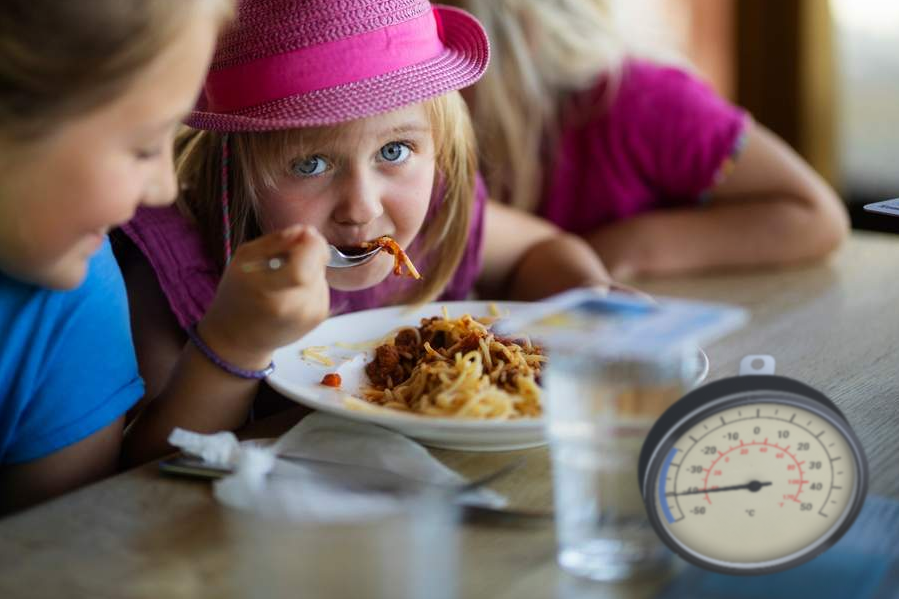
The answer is -40 °C
